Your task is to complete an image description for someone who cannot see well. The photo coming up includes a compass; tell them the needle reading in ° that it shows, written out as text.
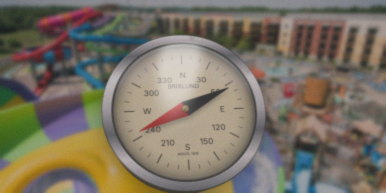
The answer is 245 °
